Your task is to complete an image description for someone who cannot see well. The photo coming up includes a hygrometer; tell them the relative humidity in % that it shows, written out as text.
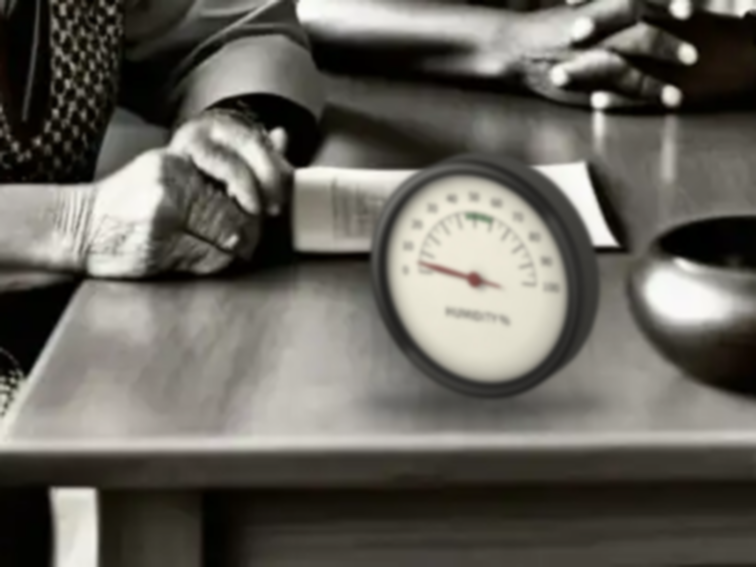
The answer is 5 %
